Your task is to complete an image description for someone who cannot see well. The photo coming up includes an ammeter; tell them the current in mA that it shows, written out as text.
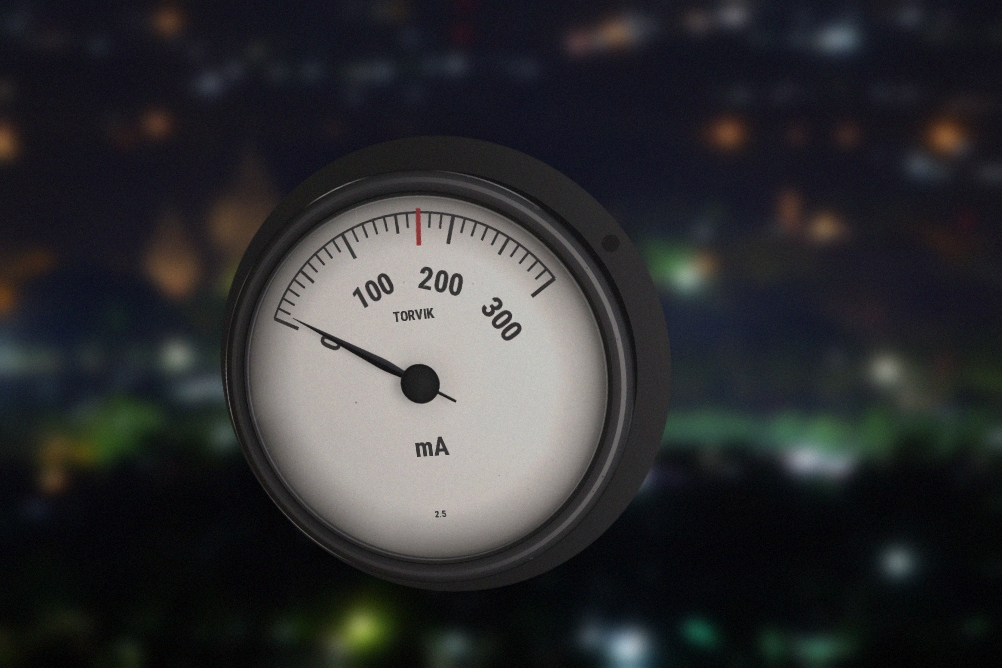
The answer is 10 mA
